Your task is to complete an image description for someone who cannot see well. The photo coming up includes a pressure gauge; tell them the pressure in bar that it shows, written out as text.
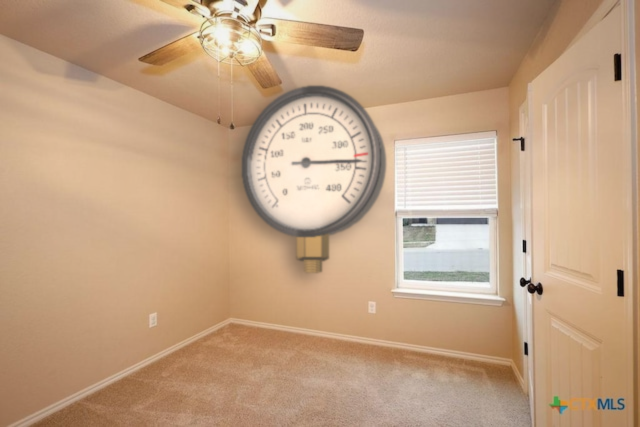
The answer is 340 bar
